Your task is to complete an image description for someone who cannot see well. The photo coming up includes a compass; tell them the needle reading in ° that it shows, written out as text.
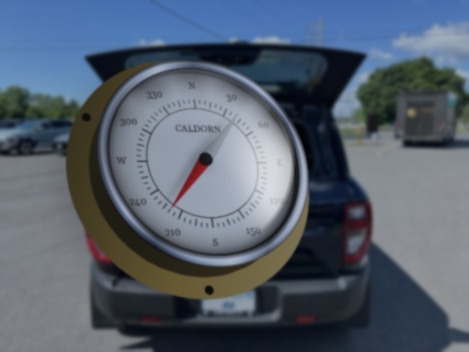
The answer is 220 °
